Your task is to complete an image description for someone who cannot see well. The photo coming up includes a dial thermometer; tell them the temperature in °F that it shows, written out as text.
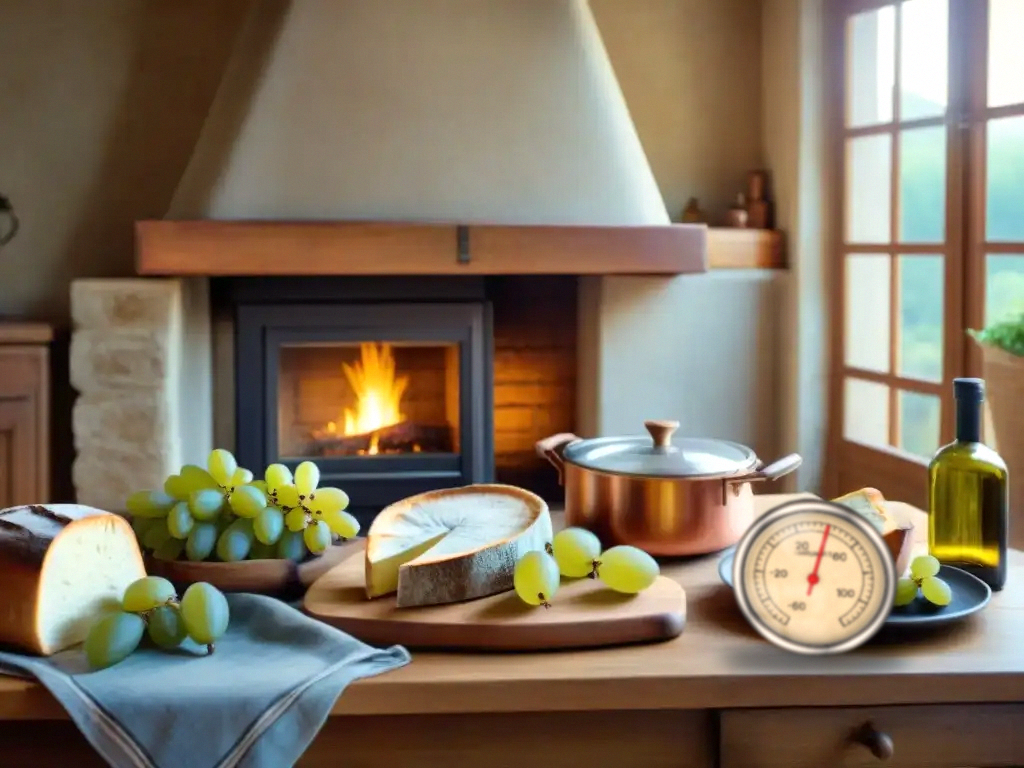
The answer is 40 °F
